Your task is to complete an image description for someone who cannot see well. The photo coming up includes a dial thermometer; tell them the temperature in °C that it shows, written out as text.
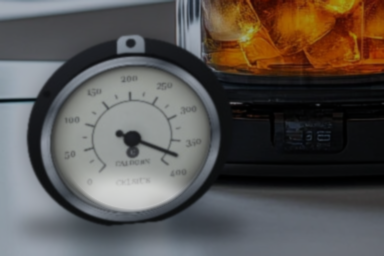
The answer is 375 °C
